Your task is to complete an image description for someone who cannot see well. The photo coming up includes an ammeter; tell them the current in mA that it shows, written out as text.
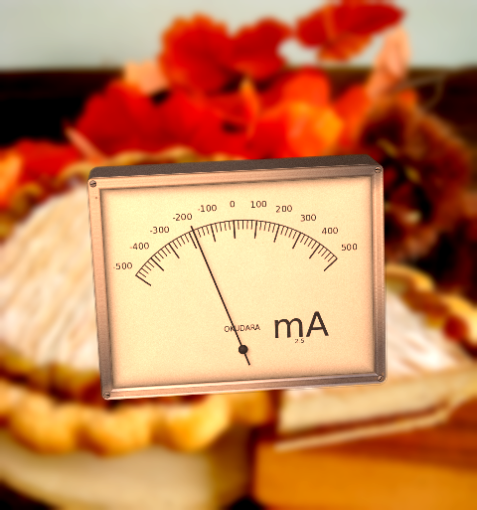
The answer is -180 mA
